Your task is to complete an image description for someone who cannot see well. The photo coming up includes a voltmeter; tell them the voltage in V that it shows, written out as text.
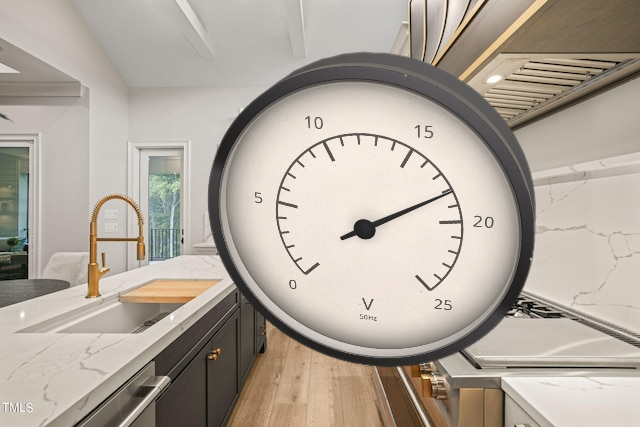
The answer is 18 V
